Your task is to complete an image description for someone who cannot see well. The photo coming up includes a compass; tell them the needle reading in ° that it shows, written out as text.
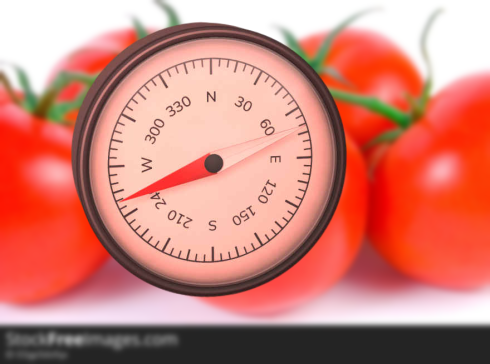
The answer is 250 °
